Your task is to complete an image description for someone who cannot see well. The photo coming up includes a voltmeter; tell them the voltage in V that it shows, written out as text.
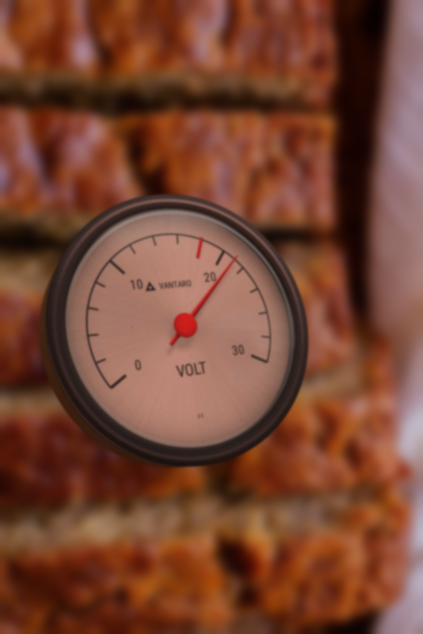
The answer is 21 V
